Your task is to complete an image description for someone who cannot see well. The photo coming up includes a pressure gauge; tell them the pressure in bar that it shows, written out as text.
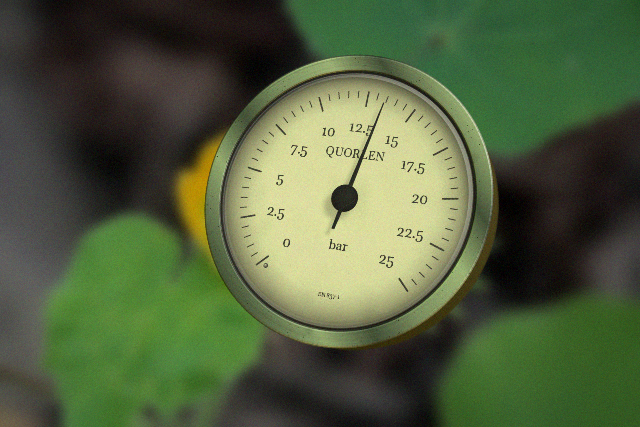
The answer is 13.5 bar
